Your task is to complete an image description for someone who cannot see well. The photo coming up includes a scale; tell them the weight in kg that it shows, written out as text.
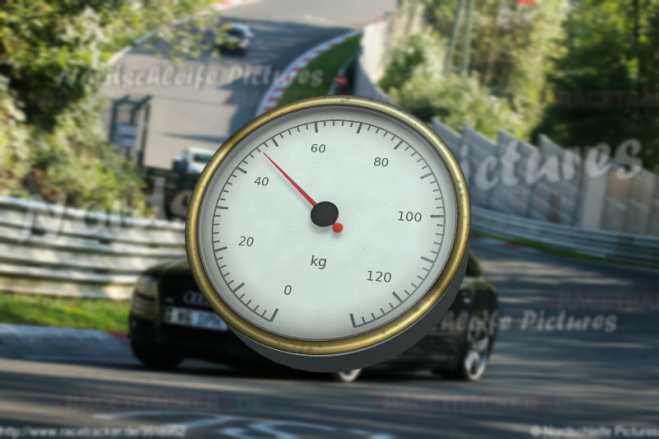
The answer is 46 kg
